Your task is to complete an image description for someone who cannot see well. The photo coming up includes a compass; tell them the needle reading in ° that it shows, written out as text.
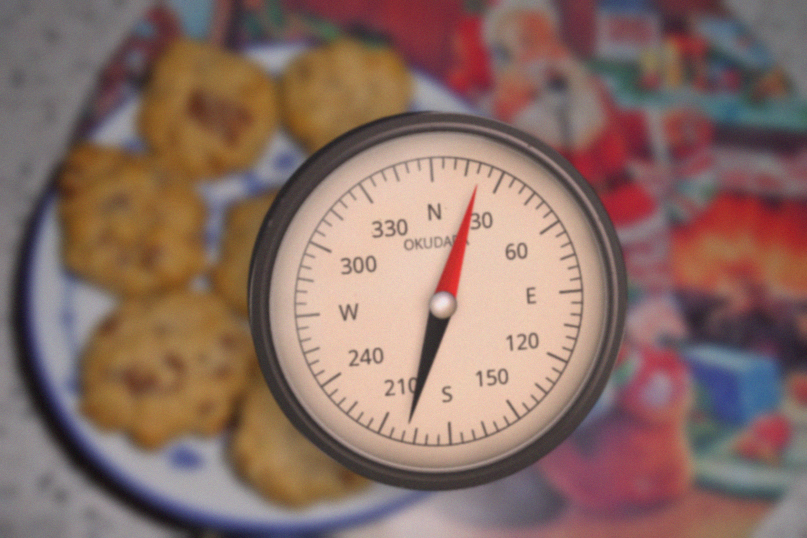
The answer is 20 °
